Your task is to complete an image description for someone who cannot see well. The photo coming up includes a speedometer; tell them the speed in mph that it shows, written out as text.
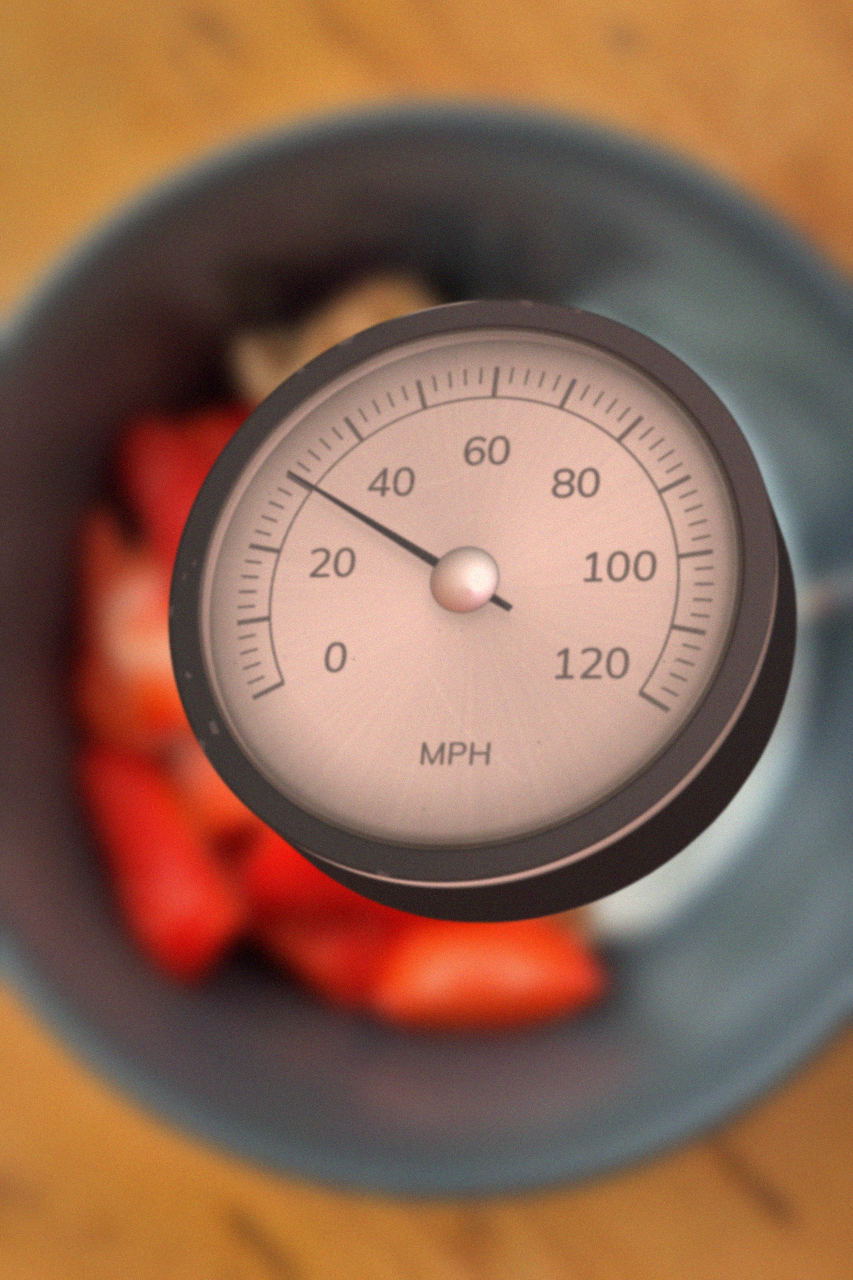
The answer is 30 mph
